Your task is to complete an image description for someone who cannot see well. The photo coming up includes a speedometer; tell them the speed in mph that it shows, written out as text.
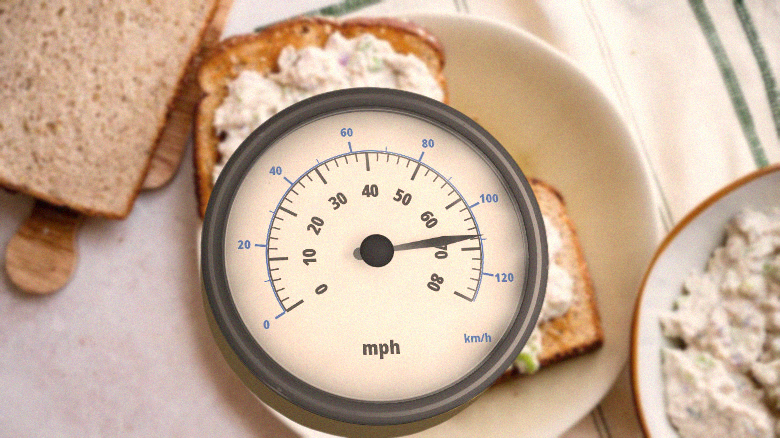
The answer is 68 mph
